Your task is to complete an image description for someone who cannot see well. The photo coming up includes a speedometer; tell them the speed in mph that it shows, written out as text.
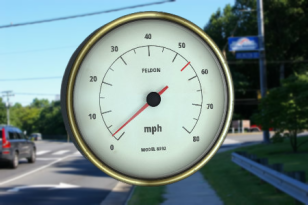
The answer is 2.5 mph
